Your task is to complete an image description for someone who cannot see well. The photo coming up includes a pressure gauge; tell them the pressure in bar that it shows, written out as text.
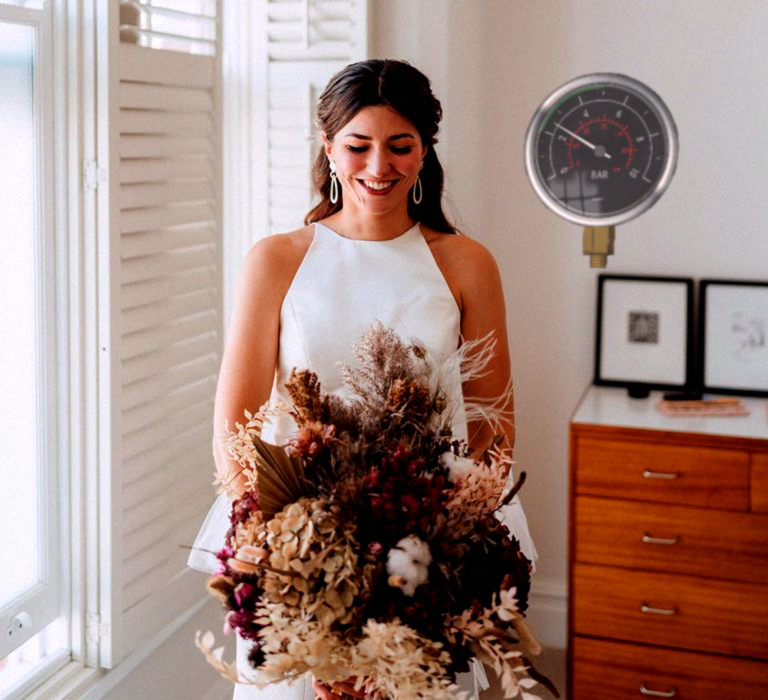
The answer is 2.5 bar
